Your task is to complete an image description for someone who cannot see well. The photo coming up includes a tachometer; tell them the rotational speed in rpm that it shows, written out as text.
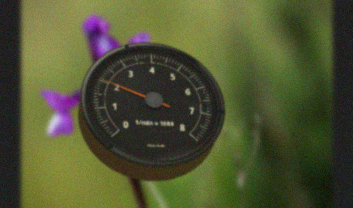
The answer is 2000 rpm
